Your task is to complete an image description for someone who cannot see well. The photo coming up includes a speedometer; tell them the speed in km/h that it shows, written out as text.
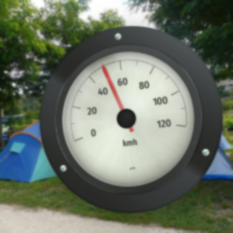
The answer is 50 km/h
